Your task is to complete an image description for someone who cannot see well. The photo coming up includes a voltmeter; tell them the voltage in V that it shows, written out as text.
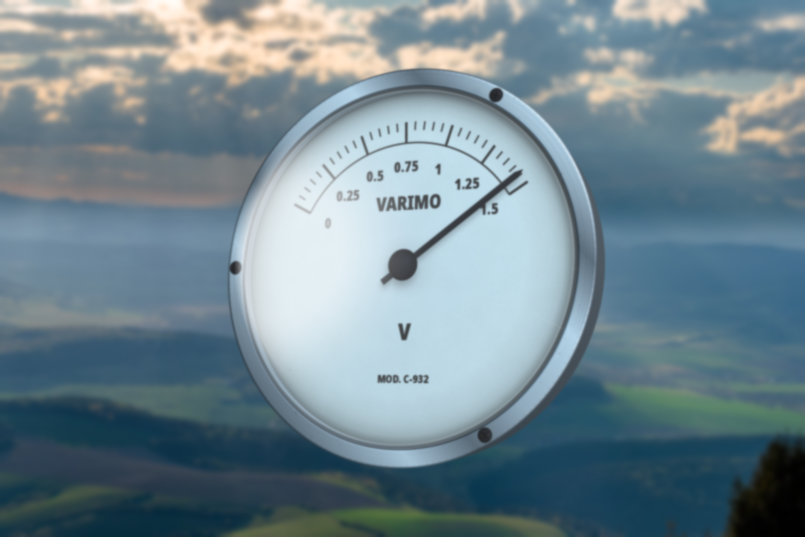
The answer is 1.45 V
